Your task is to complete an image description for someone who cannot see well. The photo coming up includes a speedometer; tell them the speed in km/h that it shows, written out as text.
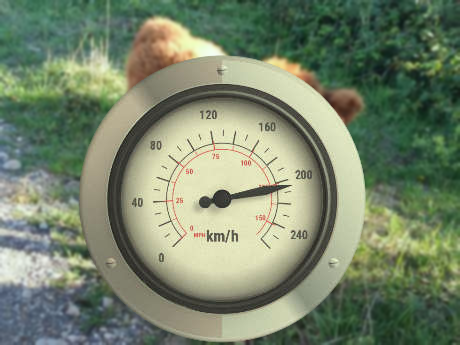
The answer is 205 km/h
